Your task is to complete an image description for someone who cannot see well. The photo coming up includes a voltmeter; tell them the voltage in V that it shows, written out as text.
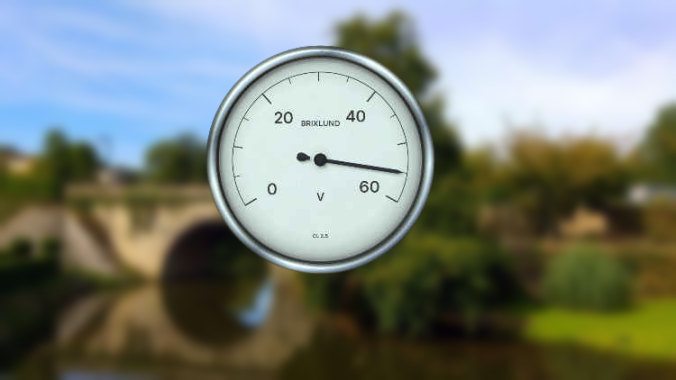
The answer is 55 V
